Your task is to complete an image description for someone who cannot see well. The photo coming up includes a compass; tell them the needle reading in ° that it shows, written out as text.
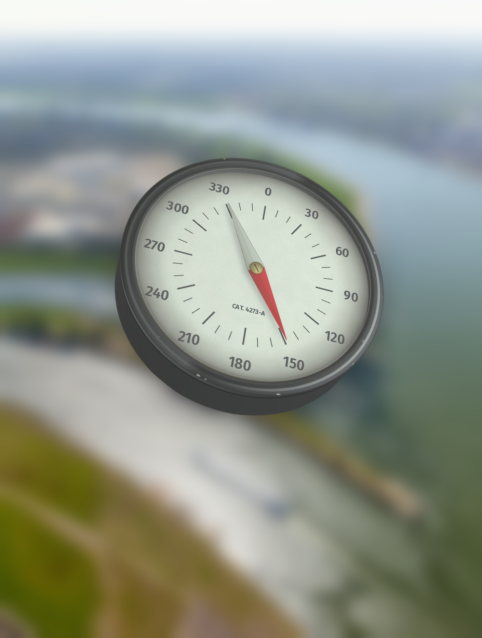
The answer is 150 °
